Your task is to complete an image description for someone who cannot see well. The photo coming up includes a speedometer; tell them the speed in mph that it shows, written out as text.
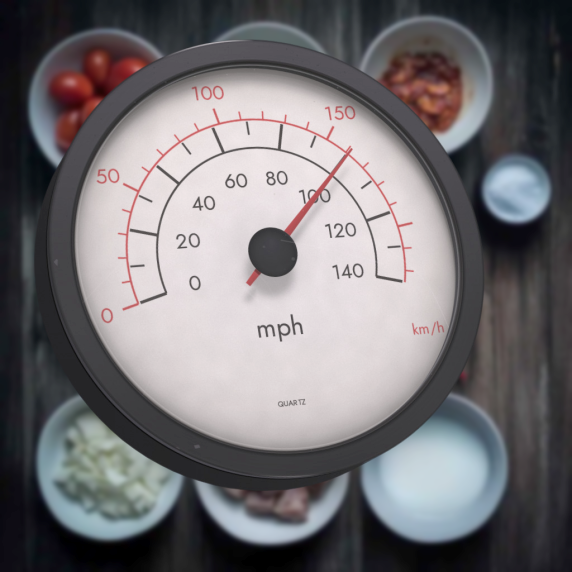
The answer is 100 mph
